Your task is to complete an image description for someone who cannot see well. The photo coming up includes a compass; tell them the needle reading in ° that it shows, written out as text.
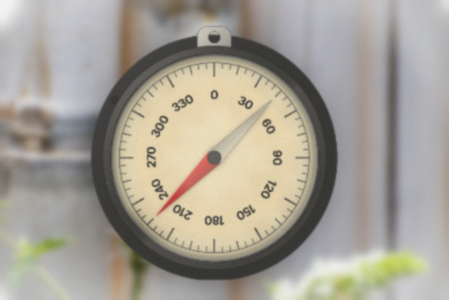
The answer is 225 °
